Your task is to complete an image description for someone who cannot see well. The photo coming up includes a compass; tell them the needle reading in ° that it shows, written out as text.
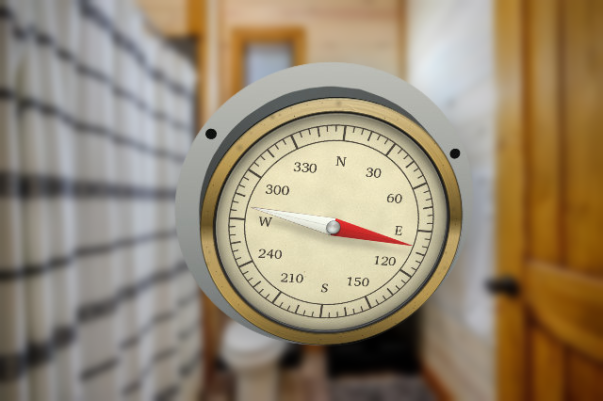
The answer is 100 °
